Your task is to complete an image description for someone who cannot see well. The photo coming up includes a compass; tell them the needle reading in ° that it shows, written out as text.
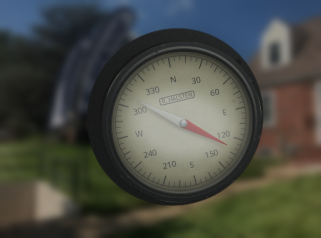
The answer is 130 °
